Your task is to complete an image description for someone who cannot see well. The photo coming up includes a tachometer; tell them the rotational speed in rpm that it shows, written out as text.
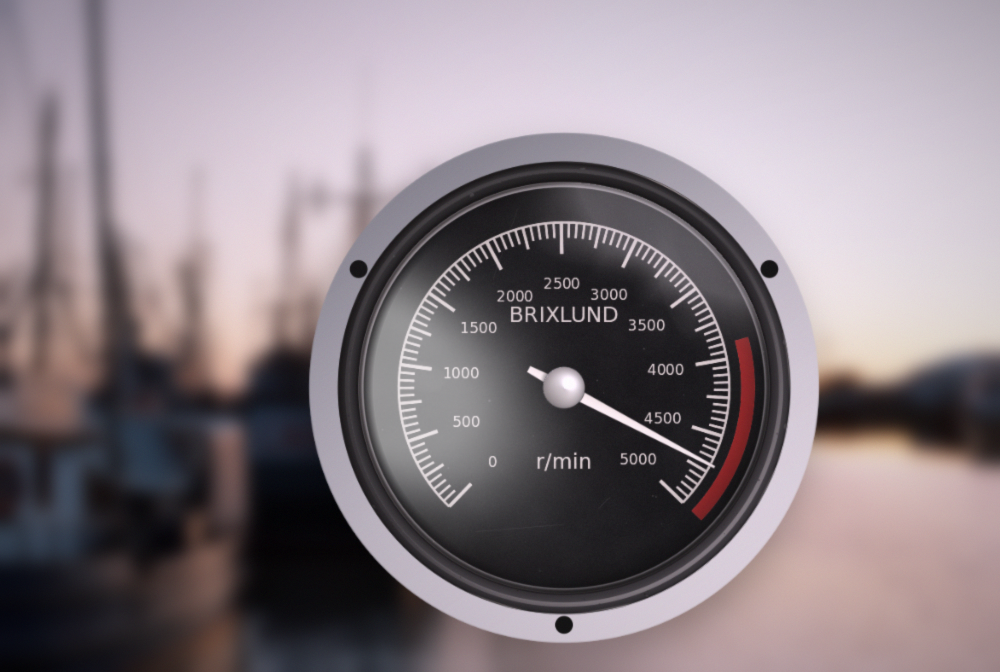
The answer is 4700 rpm
